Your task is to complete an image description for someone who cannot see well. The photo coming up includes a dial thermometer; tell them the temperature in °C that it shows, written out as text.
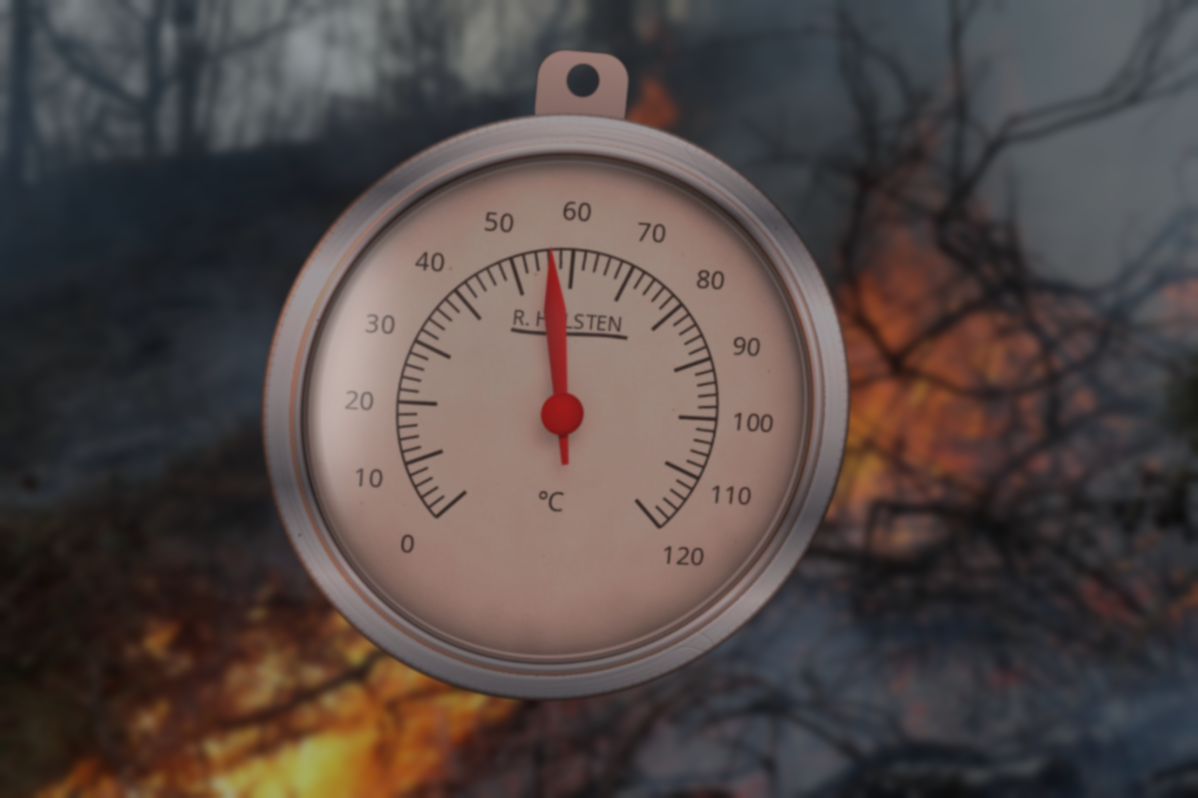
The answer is 56 °C
